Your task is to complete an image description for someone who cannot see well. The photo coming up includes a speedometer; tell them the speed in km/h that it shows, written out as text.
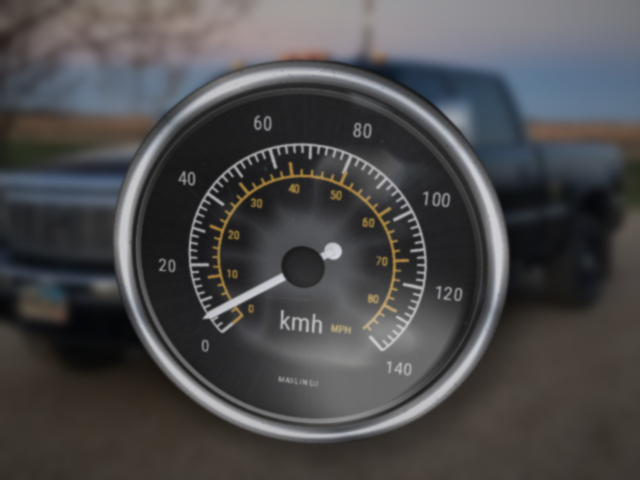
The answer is 6 km/h
